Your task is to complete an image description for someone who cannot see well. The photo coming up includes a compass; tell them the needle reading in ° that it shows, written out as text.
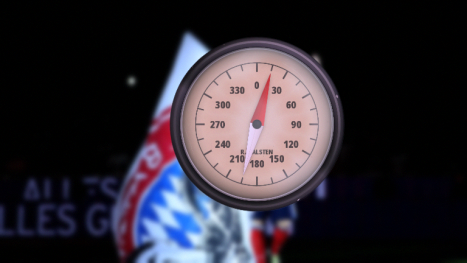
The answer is 15 °
